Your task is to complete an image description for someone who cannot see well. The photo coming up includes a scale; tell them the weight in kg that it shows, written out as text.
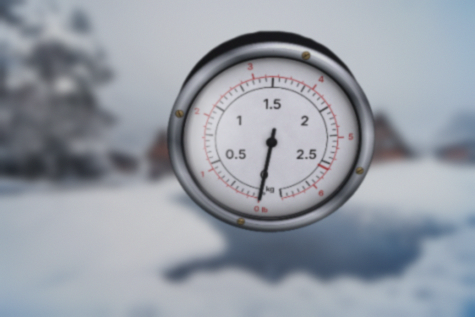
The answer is 0 kg
